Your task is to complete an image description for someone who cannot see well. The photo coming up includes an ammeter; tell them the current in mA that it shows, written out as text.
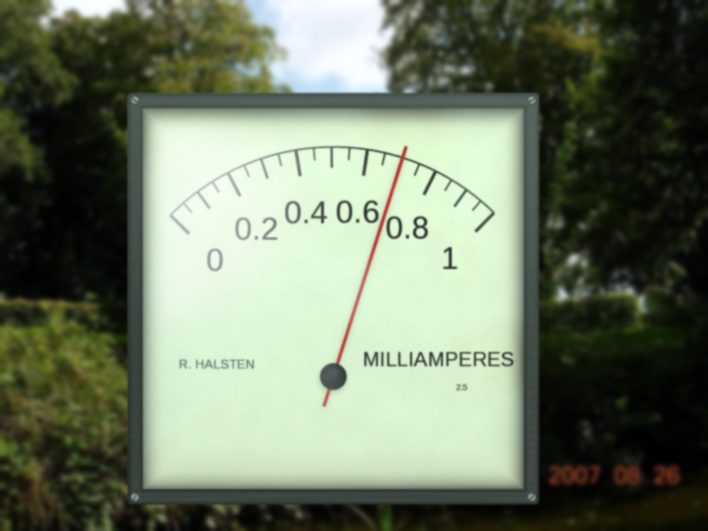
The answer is 0.7 mA
